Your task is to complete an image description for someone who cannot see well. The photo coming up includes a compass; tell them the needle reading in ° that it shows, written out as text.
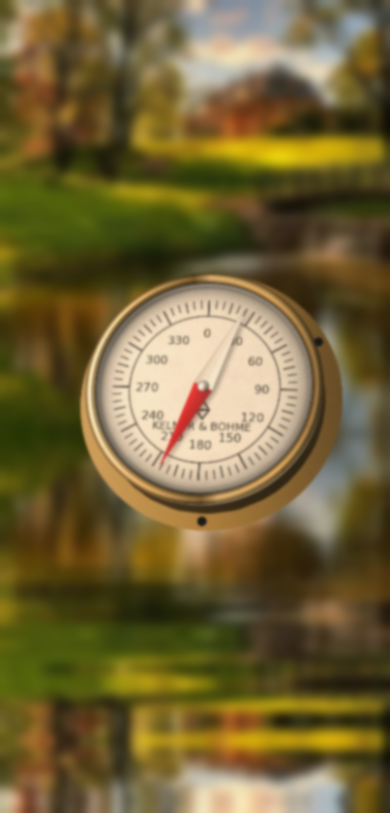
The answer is 205 °
